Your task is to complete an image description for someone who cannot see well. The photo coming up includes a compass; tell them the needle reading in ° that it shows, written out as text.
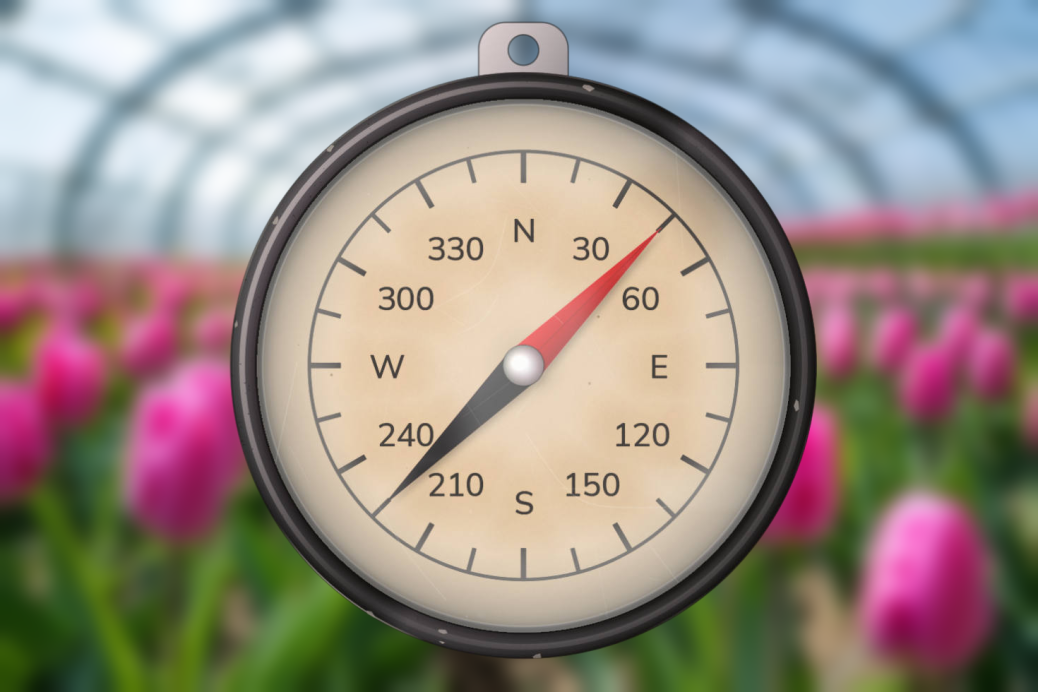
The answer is 45 °
